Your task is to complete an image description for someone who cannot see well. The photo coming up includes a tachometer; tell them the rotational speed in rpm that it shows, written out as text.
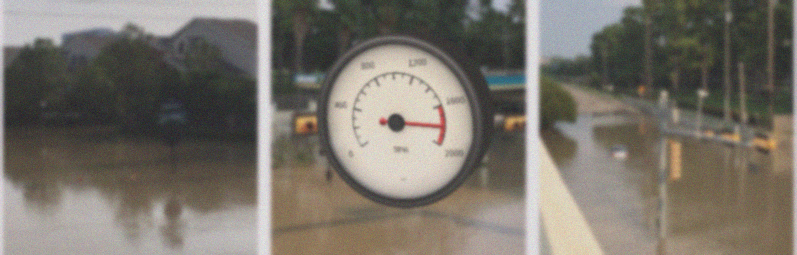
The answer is 1800 rpm
